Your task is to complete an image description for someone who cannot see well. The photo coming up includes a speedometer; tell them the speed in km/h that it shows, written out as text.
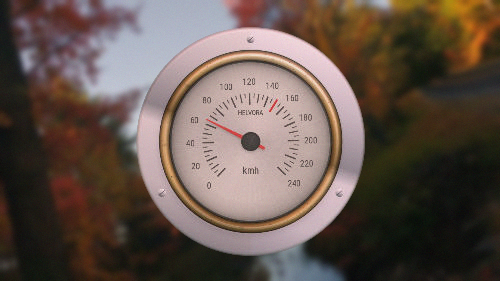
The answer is 65 km/h
